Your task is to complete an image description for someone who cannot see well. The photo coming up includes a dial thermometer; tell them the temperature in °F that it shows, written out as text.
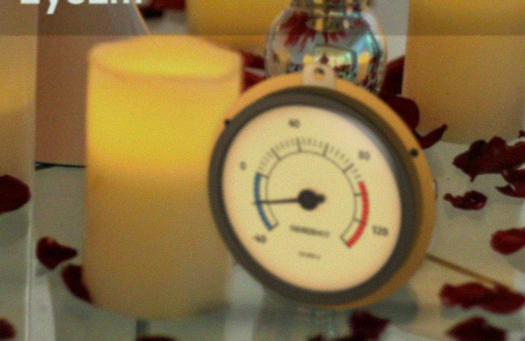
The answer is -20 °F
